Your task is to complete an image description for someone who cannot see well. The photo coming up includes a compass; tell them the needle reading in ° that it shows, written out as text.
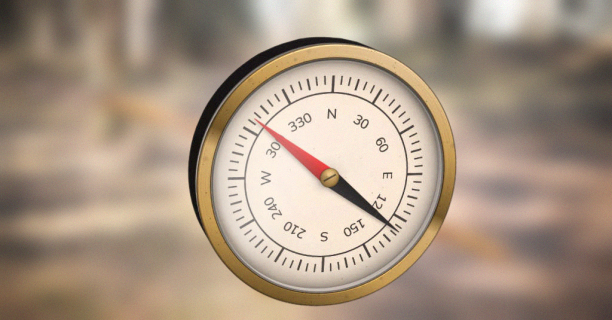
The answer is 307.5 °
